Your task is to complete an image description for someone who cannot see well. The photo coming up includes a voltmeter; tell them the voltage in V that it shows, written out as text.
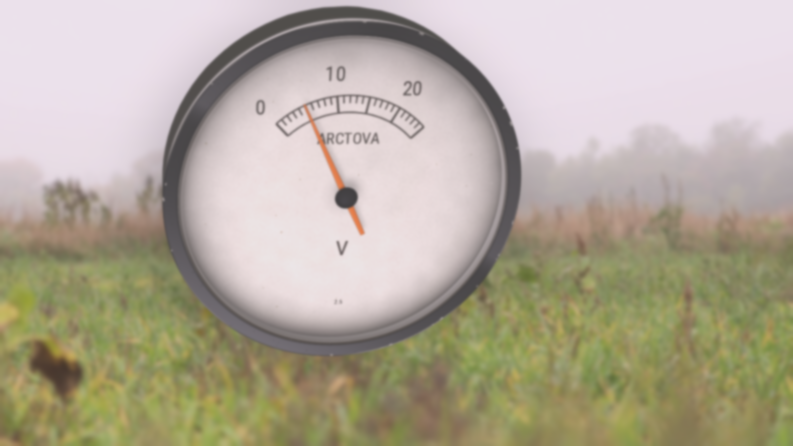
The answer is 5 V
